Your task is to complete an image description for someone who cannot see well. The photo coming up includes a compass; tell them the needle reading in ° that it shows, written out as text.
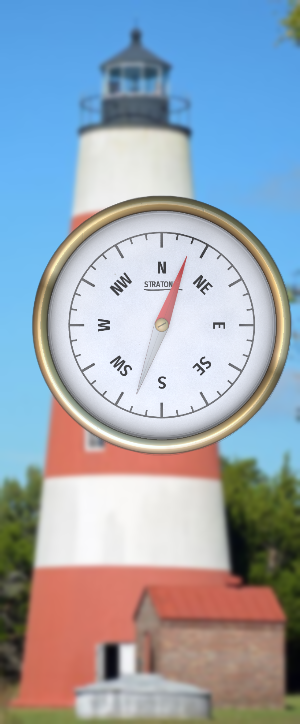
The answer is 20 °
